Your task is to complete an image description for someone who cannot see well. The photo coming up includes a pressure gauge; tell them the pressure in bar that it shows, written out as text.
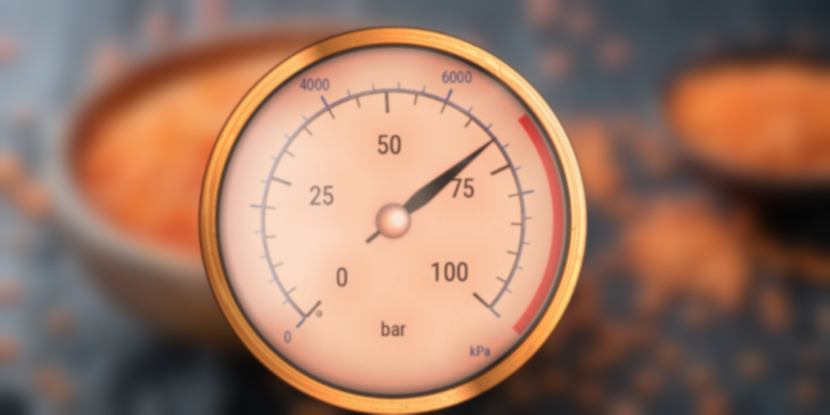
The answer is 70 bar
